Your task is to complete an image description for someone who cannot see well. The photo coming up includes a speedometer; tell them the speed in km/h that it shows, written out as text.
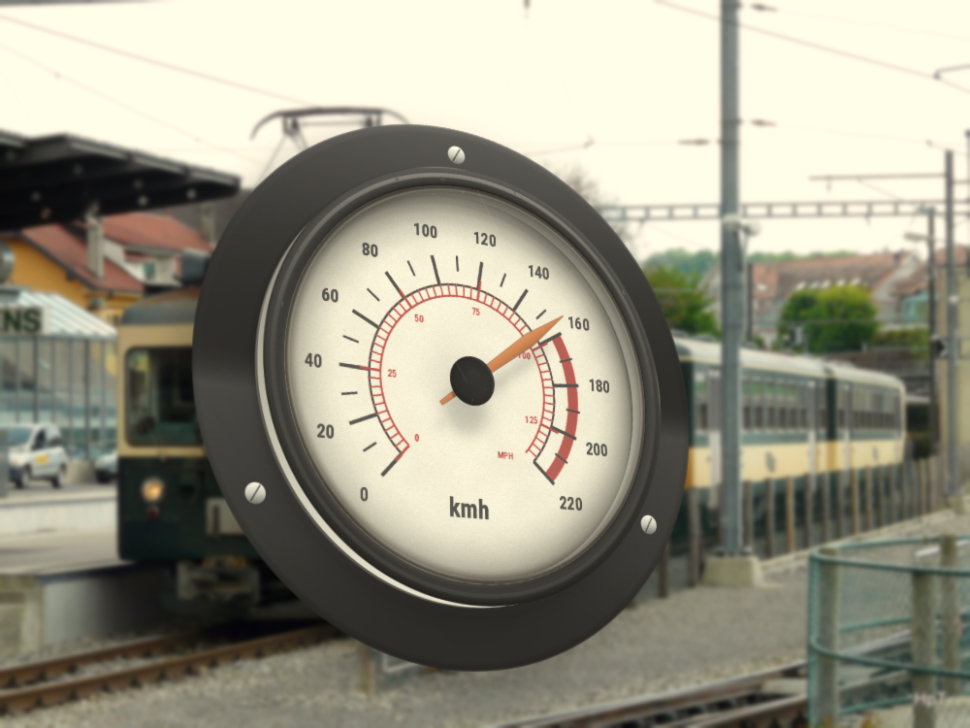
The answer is 155 km/h
